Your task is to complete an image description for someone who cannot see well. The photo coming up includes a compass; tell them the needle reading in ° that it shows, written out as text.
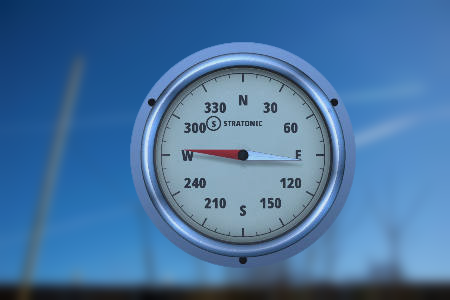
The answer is 275 °
